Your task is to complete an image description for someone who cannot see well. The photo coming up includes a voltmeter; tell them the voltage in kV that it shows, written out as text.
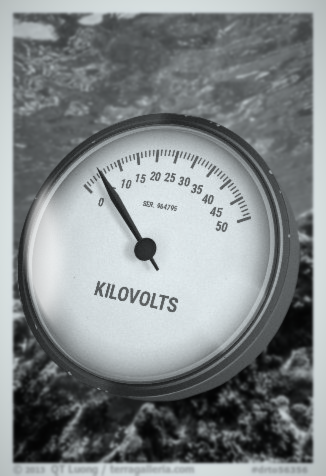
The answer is 5 kV
